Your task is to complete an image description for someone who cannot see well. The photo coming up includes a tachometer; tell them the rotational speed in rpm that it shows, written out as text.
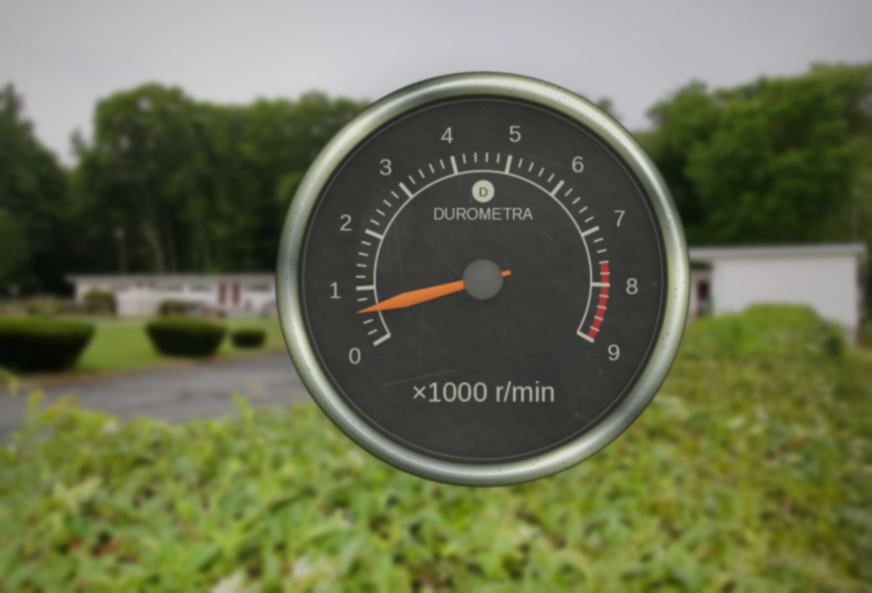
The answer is 600 rpm
